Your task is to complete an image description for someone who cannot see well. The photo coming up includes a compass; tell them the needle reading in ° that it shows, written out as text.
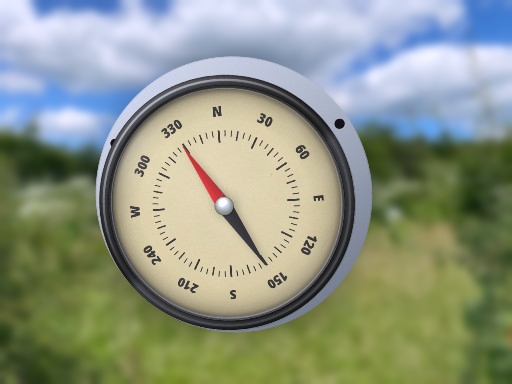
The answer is 330 °
